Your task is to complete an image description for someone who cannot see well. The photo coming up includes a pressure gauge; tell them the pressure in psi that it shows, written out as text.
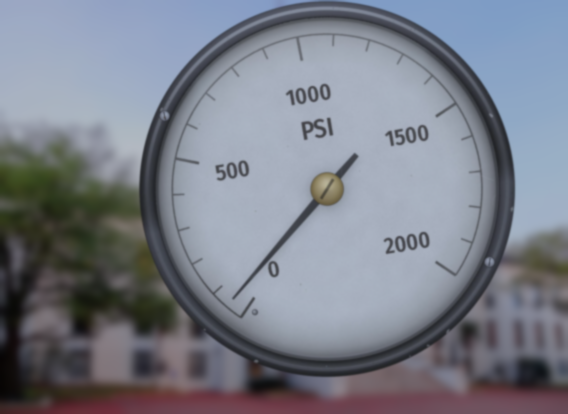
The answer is 50 psi
